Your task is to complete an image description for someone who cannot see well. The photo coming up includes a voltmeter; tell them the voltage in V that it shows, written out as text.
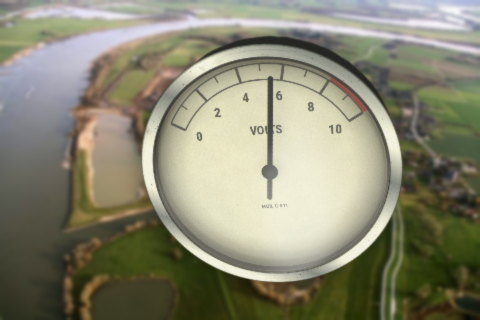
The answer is 5.5 V
